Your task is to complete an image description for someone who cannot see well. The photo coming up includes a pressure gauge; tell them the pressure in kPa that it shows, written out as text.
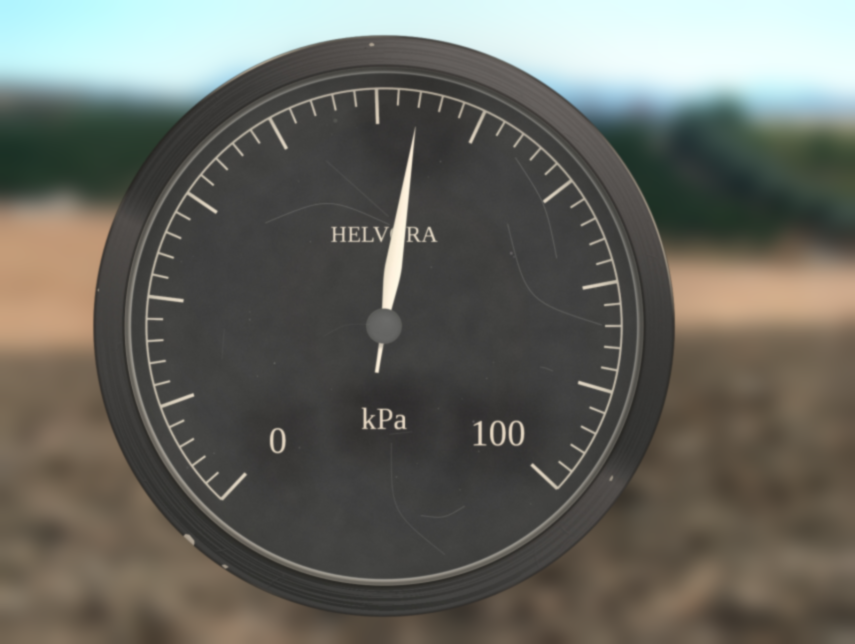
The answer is 54 kPa
